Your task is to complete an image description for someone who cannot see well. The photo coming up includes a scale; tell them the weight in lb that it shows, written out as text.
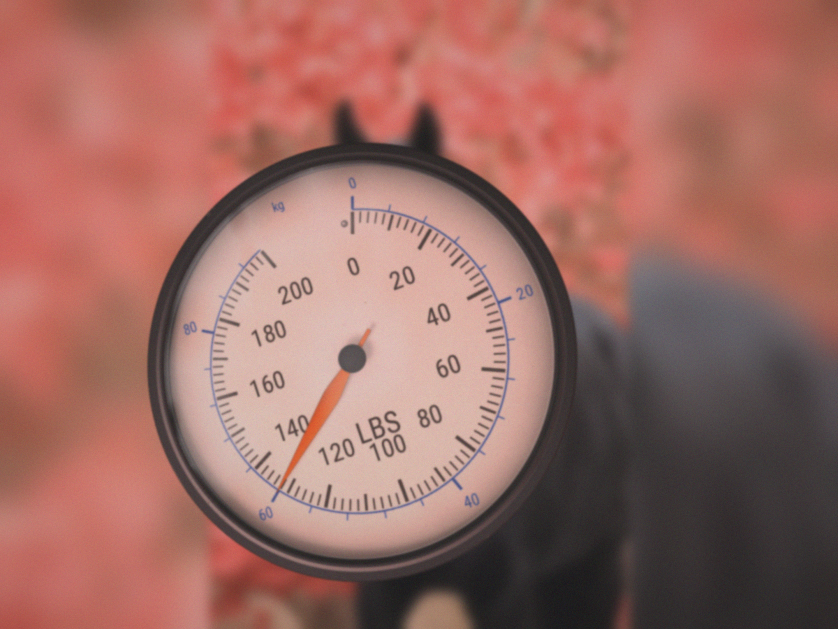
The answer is 132 lb
